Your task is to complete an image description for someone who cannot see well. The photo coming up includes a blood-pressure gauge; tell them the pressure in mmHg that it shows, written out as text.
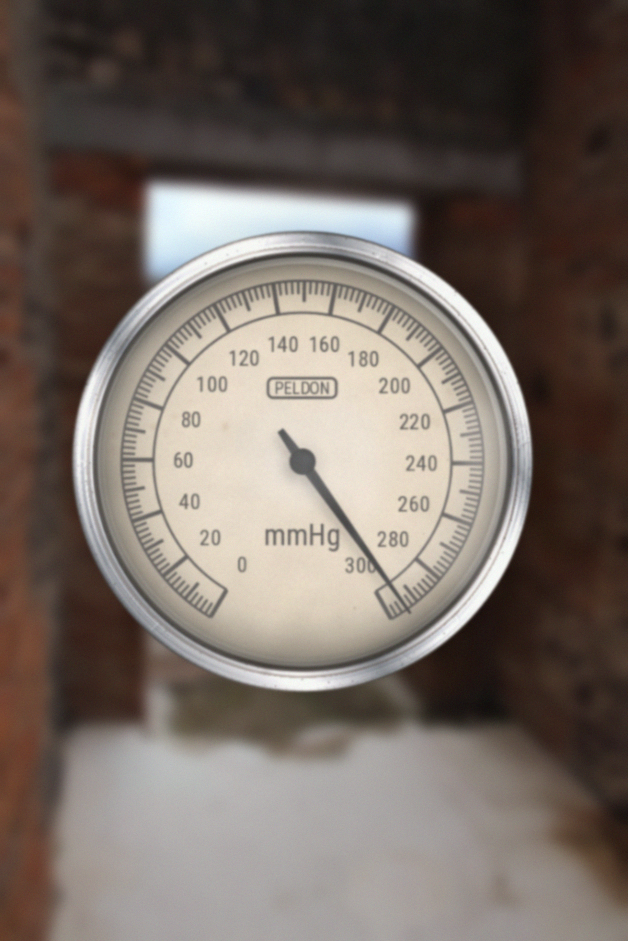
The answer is 294 mmHg
